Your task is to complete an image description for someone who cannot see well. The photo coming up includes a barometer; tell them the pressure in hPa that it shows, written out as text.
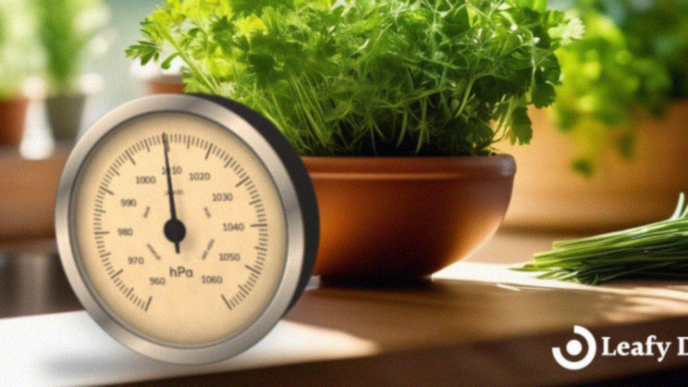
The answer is 1010 hPa
